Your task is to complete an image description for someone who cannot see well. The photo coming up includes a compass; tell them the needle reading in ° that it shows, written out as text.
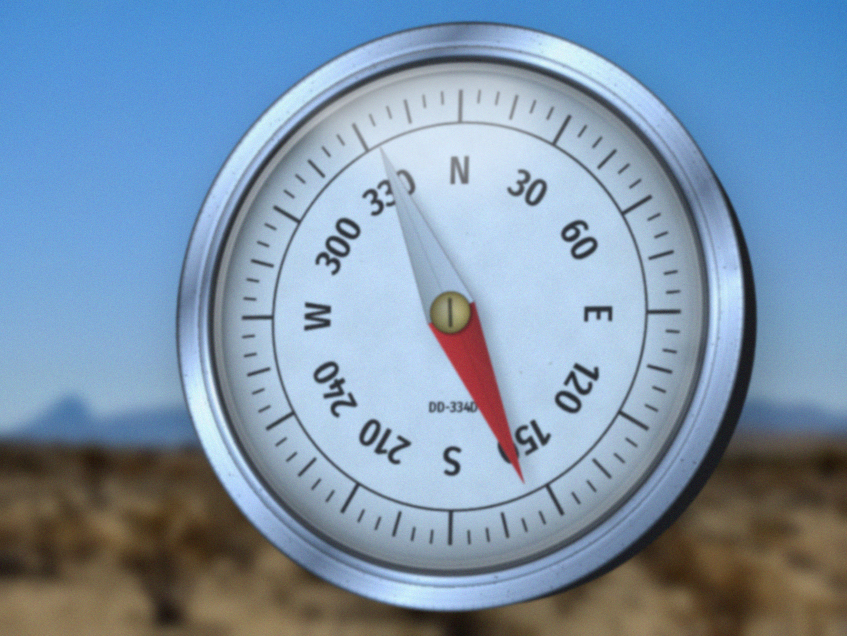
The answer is 155 °
